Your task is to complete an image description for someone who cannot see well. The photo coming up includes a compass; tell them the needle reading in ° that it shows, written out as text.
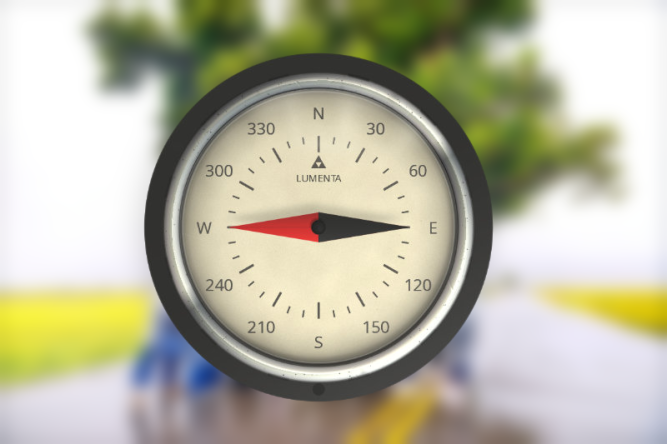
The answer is 270 °
